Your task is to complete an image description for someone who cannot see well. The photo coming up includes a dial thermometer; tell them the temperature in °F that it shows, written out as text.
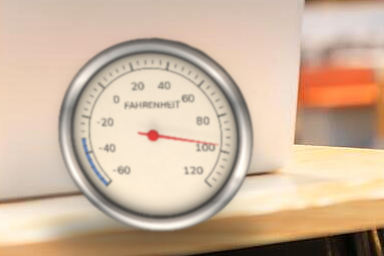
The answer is 96 °F
